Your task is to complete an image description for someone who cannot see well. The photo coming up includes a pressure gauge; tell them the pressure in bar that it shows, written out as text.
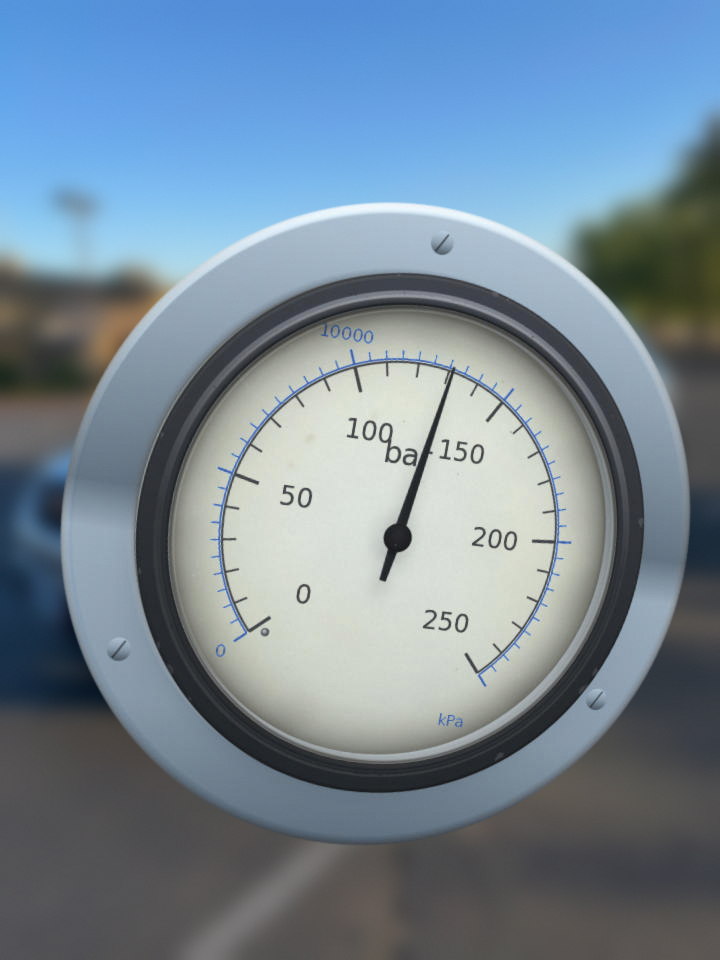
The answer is 130 bar
